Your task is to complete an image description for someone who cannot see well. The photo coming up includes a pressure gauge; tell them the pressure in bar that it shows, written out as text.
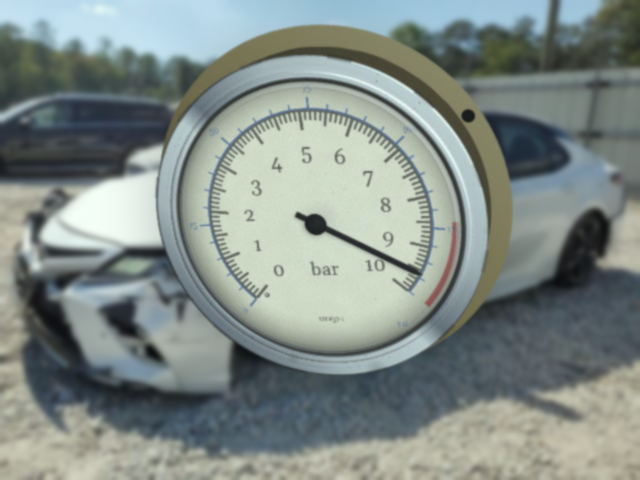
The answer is 9.5 bar
